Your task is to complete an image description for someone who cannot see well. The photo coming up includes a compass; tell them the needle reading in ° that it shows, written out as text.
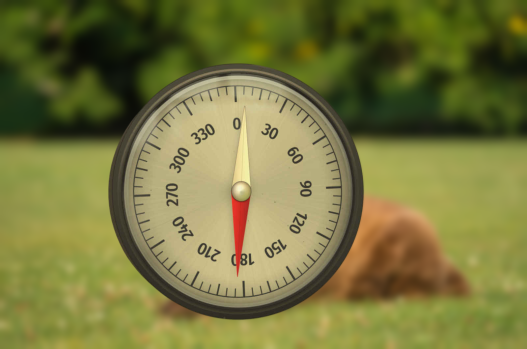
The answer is 185 °
